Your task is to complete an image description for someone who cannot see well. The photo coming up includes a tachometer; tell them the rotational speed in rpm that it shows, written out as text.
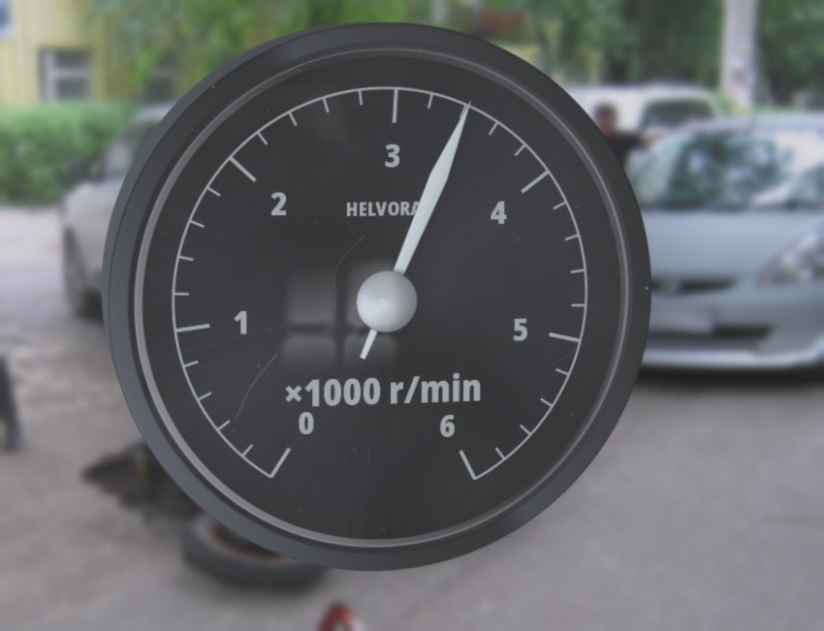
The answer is 3400 rpm
